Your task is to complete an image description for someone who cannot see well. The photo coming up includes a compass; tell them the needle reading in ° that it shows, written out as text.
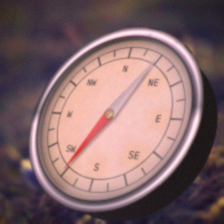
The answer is 210 °
